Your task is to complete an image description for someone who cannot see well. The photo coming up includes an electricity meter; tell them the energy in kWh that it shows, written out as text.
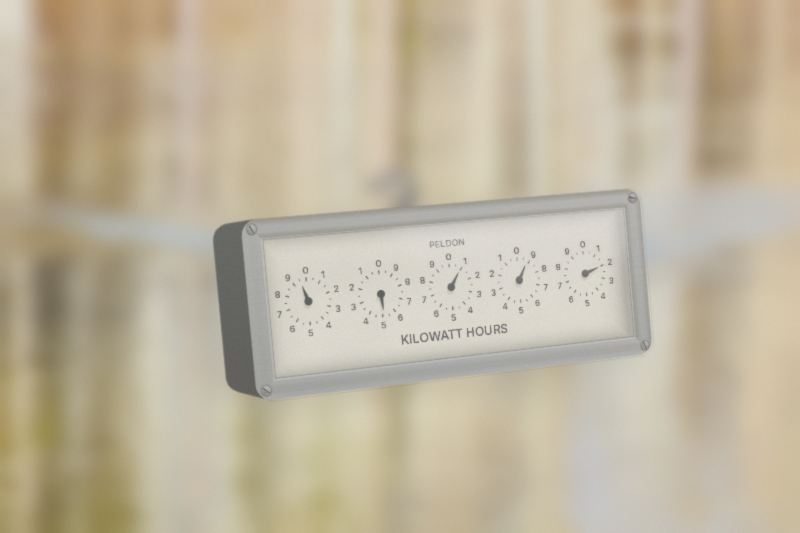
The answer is 95092 kWh
